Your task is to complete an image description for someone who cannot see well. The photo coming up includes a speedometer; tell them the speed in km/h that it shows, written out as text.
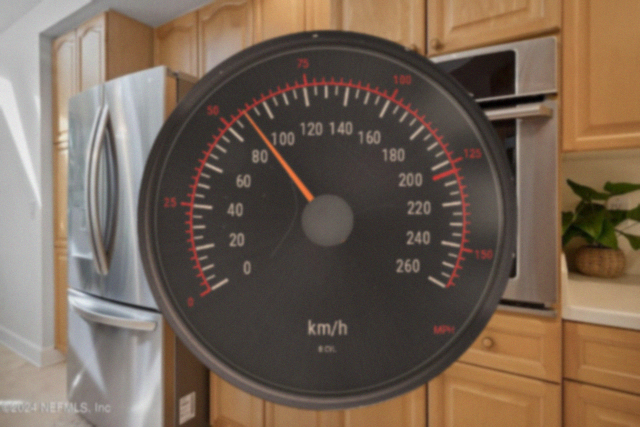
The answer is 90 km/h
